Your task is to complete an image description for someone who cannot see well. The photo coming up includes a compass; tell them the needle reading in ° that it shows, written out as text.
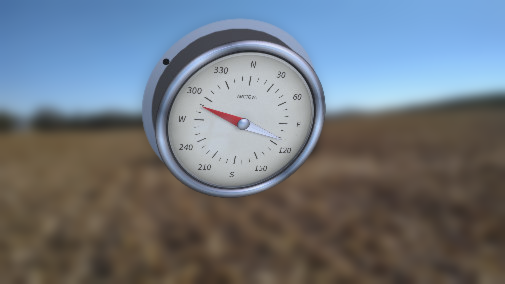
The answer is 290 °
